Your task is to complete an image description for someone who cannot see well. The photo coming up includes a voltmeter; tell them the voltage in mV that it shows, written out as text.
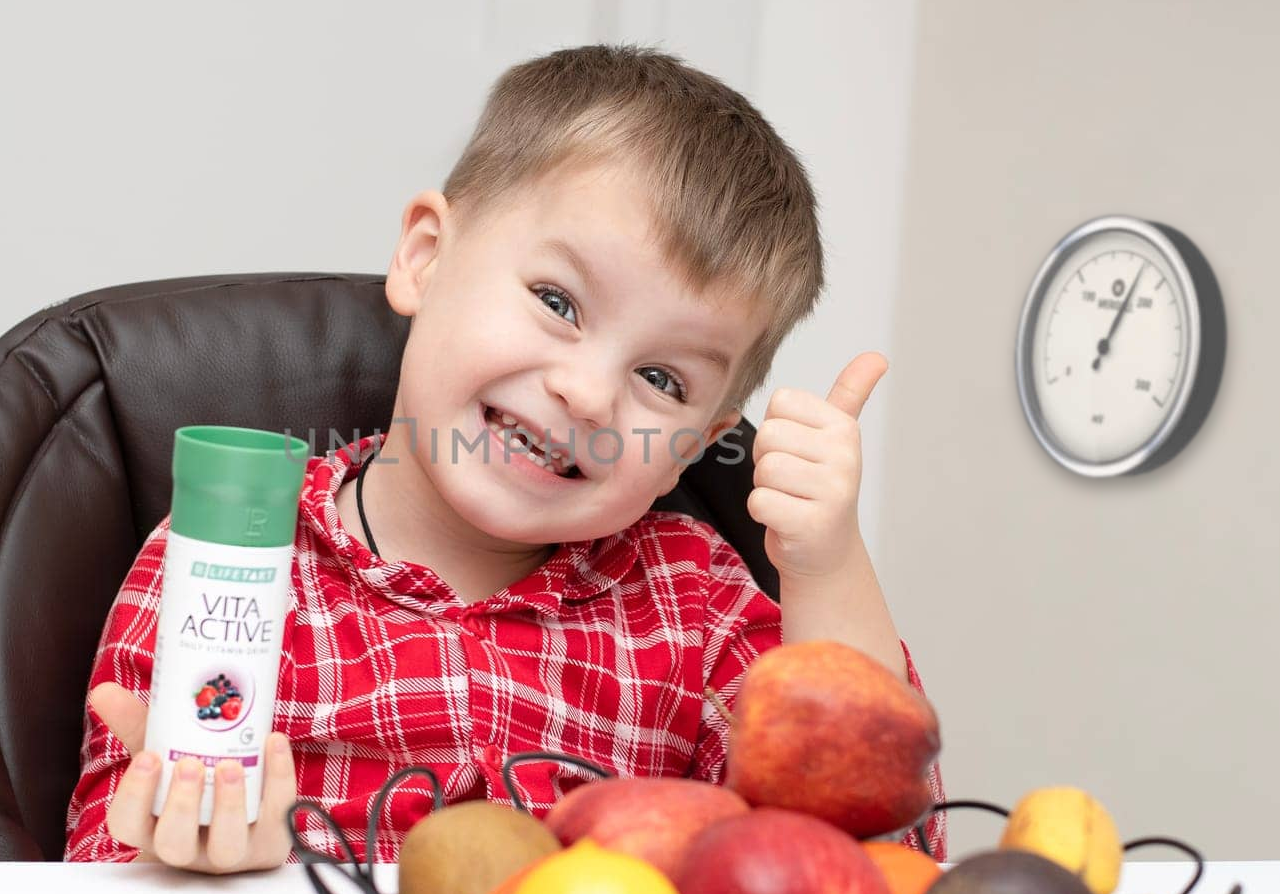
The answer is 180 mV
